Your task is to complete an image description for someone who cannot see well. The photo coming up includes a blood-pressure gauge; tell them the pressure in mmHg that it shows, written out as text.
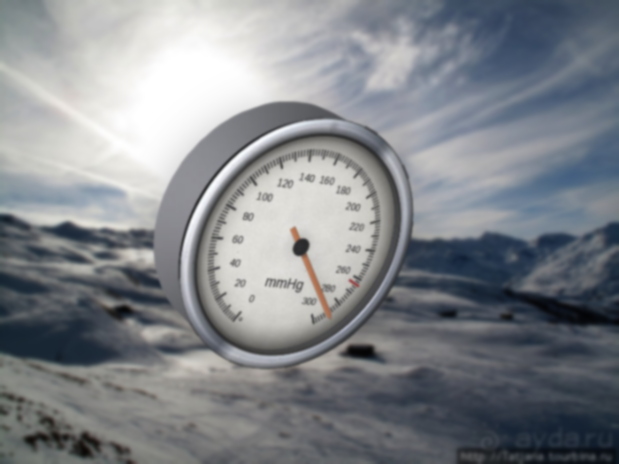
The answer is 290 mmHg
